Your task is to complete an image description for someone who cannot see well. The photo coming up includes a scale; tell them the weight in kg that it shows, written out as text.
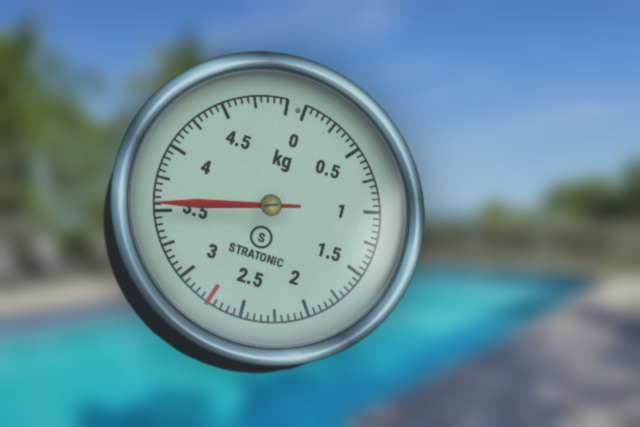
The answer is 3.55 kg
